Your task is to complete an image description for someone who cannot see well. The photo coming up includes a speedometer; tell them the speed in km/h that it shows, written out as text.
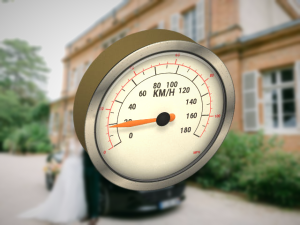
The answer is 20 km/h
